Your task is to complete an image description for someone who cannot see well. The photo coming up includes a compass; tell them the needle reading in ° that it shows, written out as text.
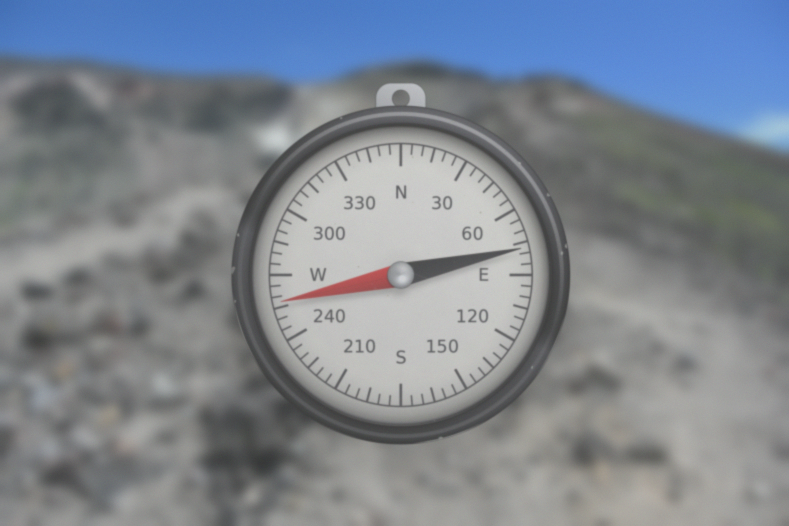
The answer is 257.5 °
